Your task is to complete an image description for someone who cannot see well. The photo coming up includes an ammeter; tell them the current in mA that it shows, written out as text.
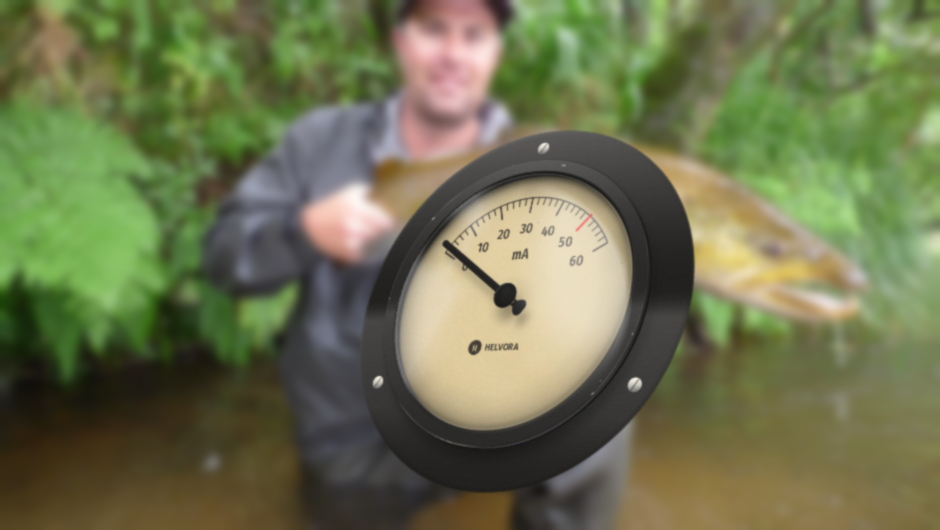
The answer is 2 mA
